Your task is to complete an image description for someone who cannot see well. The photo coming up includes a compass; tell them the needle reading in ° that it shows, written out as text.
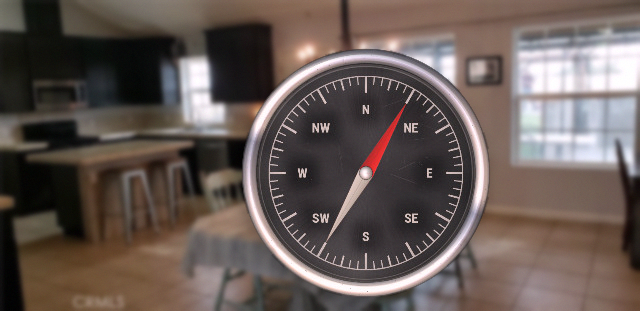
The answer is 30 °
